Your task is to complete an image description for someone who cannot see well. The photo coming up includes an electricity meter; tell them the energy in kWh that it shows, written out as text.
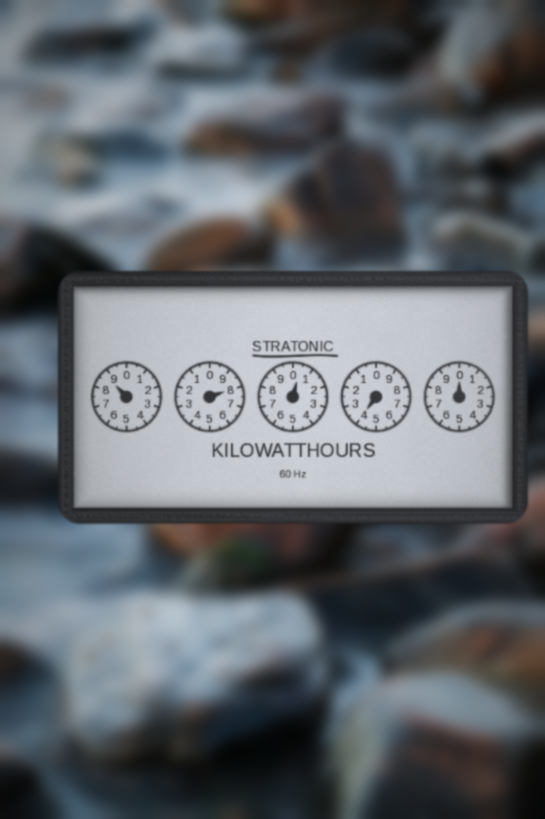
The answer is 88040 kWh
